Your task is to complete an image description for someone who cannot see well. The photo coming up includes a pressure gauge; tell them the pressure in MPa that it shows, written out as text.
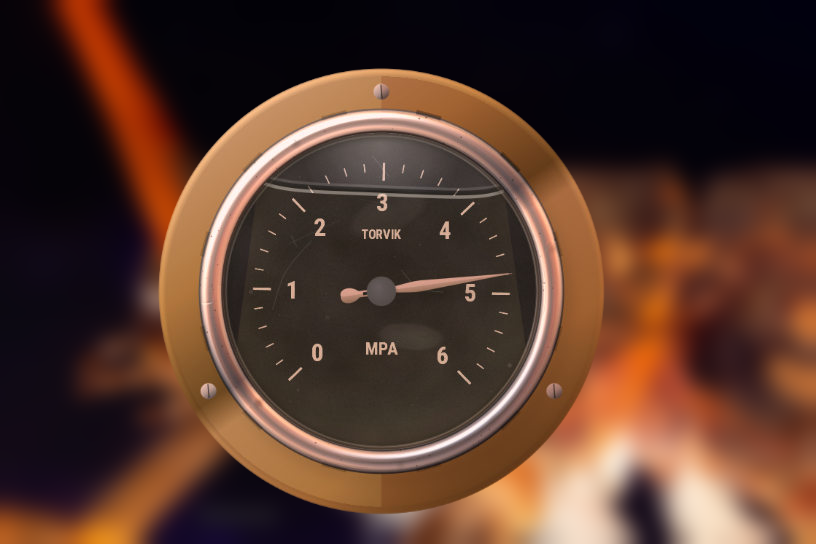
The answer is 4.8 MPa
